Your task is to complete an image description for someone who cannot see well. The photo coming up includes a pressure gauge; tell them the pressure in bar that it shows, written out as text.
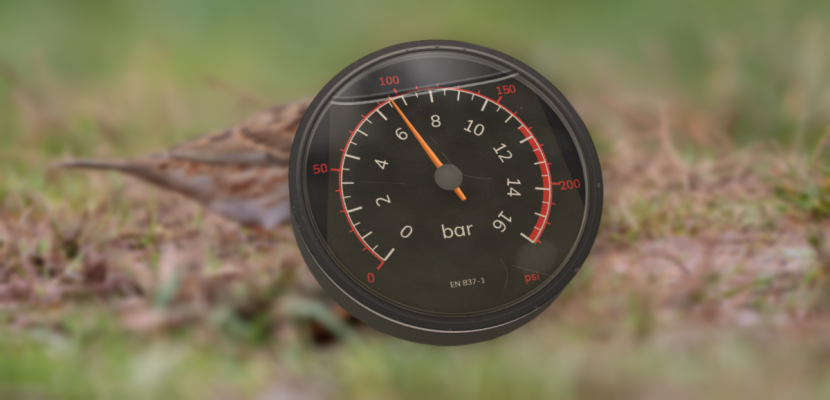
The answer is 6.5 bar
